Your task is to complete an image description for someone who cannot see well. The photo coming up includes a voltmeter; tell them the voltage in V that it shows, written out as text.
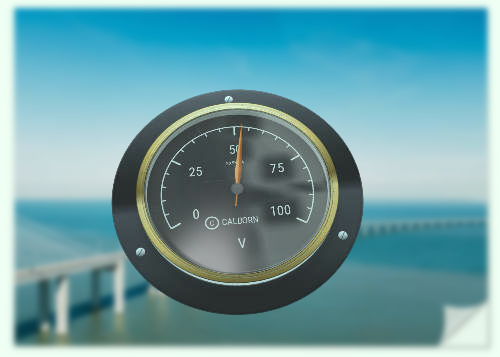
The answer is 52.5 V
